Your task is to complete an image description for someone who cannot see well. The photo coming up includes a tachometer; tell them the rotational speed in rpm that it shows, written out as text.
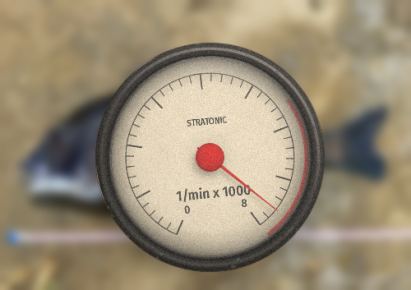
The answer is 7600 rpm
